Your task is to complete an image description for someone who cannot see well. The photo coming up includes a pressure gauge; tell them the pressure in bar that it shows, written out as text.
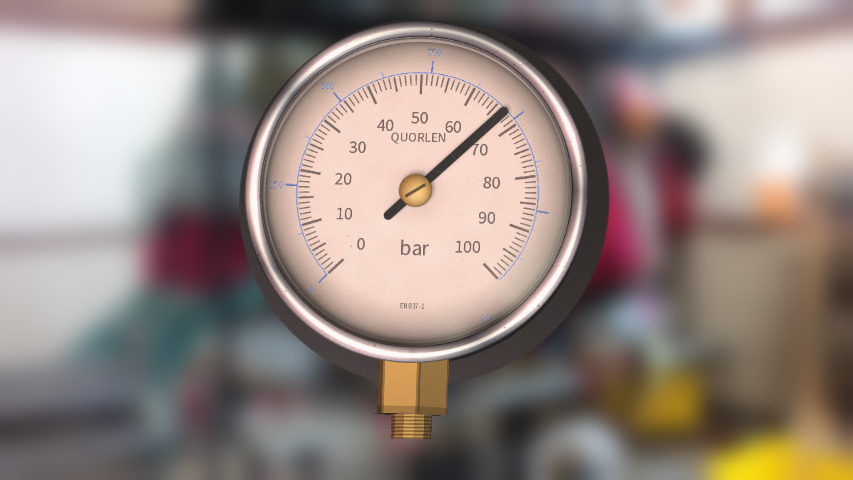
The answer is 67 bar
